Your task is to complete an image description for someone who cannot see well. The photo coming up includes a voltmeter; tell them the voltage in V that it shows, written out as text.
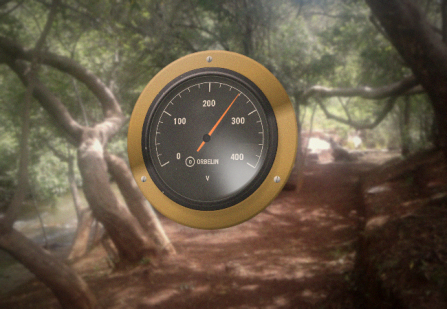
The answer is 260 V
